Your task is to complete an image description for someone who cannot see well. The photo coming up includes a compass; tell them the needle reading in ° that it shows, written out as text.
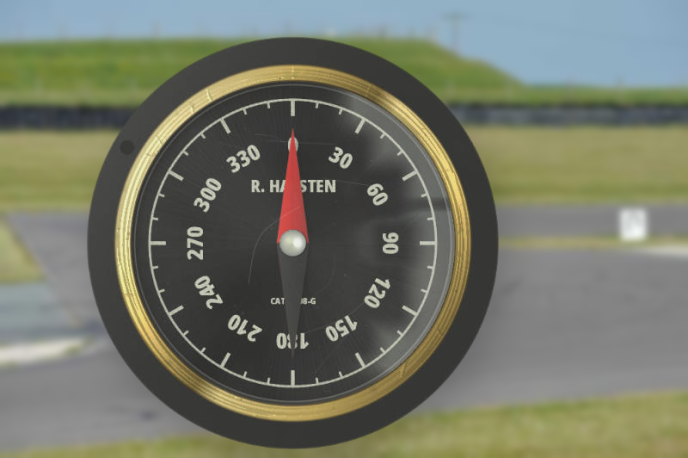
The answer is 0 °
